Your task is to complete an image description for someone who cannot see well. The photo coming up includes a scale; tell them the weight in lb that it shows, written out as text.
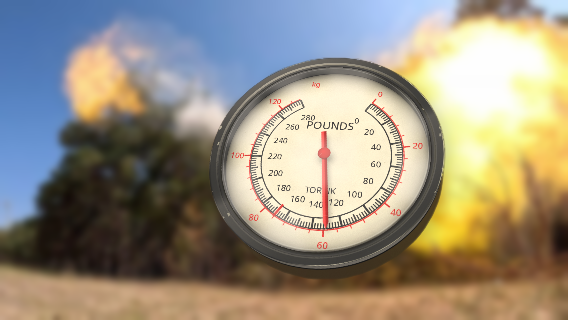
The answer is 130 lb
